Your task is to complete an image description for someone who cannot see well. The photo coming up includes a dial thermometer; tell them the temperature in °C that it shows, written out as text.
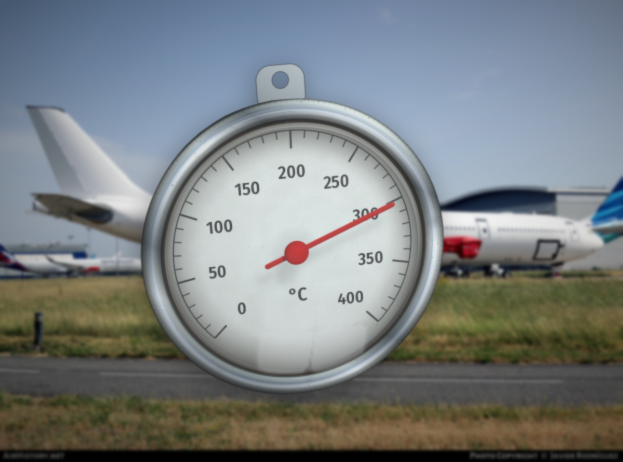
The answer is 300 °C
